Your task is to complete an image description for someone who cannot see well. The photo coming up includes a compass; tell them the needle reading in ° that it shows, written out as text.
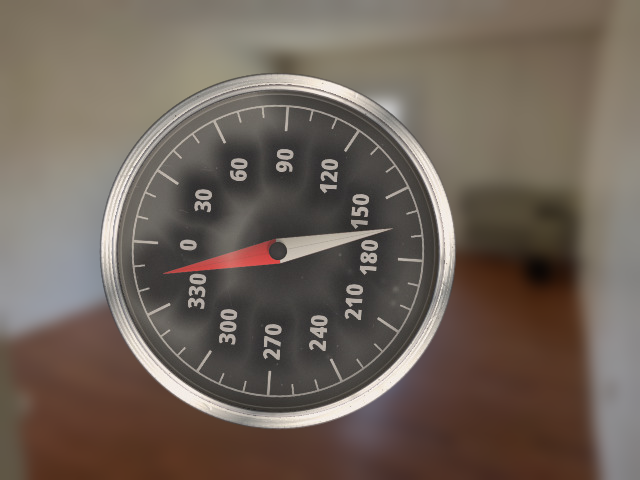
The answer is 345 °
